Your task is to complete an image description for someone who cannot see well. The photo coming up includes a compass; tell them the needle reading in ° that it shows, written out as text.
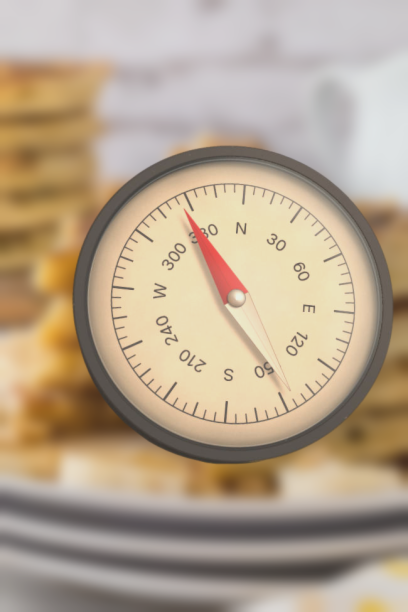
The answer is 325 °
